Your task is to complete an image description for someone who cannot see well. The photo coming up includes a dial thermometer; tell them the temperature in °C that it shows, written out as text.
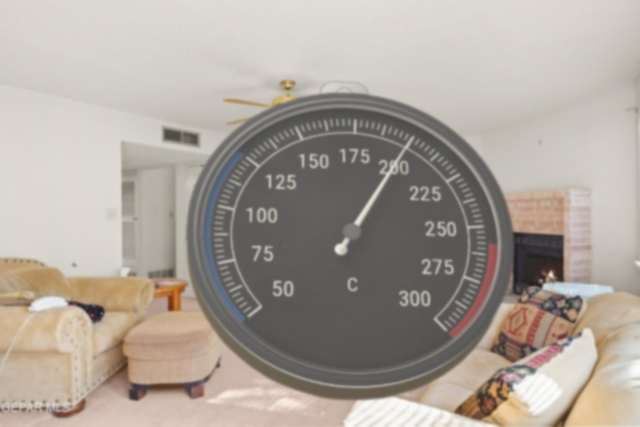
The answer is 200 °C
